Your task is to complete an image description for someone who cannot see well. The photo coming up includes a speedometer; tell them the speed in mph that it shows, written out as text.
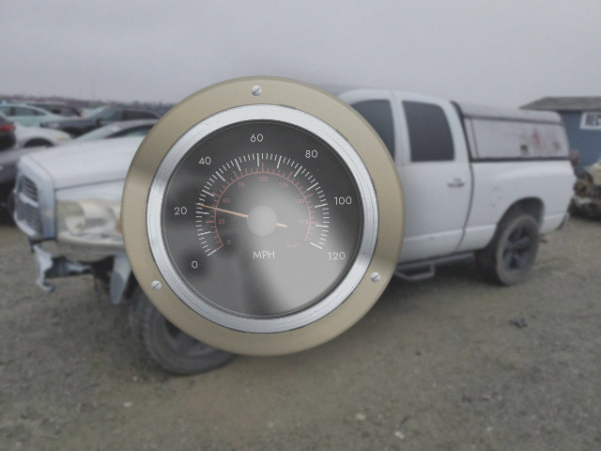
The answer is 24 mph
